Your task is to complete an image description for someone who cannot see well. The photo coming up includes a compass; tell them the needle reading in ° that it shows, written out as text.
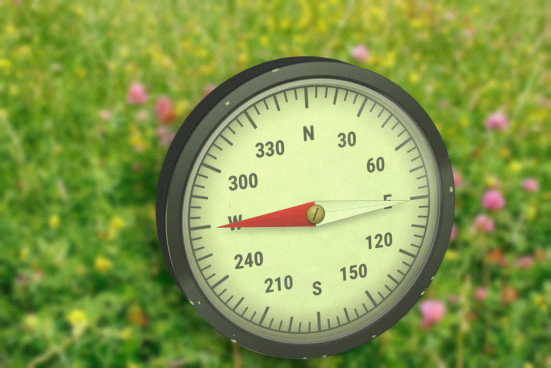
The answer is 270 °
